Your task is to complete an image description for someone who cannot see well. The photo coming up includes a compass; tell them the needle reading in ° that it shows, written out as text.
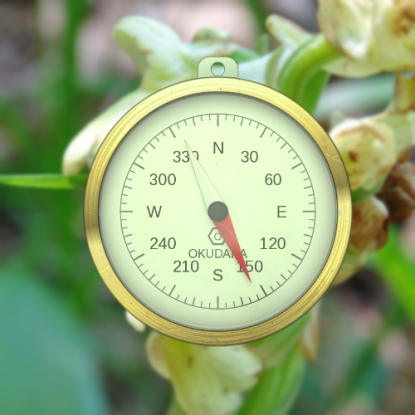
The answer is 155 °
